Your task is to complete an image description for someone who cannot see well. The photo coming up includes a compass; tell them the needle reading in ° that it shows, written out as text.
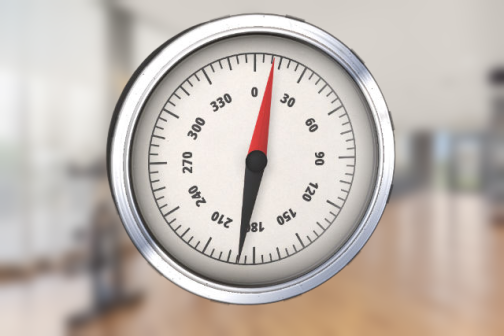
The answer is 10 °
